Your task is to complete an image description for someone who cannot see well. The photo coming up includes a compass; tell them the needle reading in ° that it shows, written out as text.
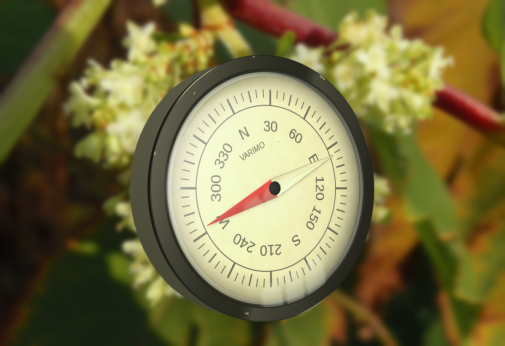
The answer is 275 °
